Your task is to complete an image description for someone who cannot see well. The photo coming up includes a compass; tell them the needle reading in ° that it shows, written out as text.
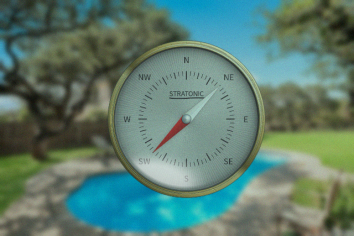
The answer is 225 °
